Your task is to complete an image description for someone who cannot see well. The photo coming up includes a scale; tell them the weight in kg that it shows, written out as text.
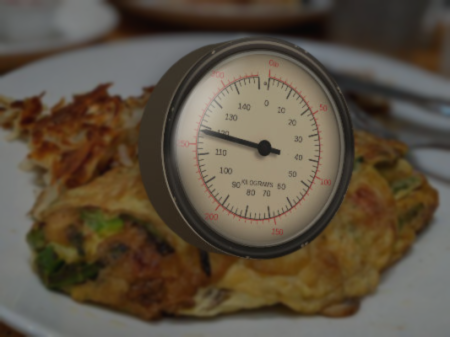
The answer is 118 kg
